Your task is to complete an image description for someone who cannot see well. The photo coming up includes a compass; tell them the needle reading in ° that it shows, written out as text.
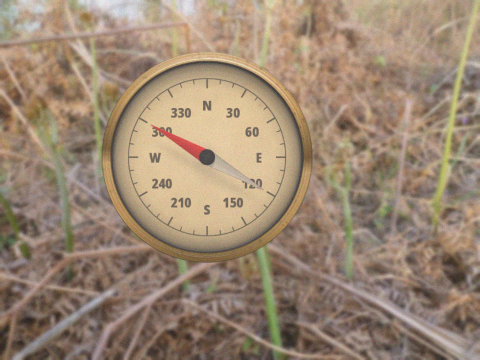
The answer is 300 °
